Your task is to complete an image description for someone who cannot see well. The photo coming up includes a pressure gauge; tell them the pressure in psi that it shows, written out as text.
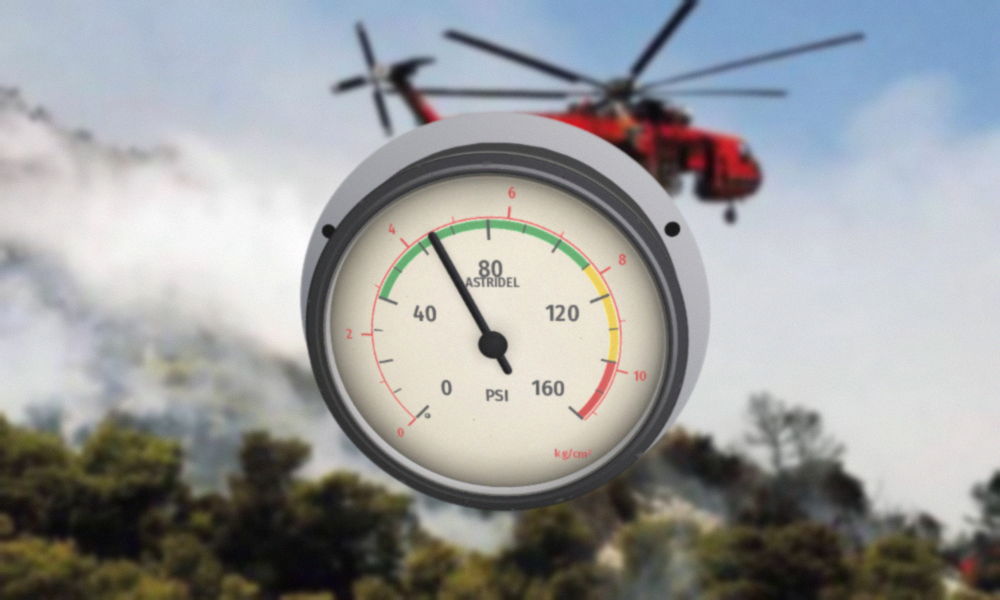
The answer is 65 psi
